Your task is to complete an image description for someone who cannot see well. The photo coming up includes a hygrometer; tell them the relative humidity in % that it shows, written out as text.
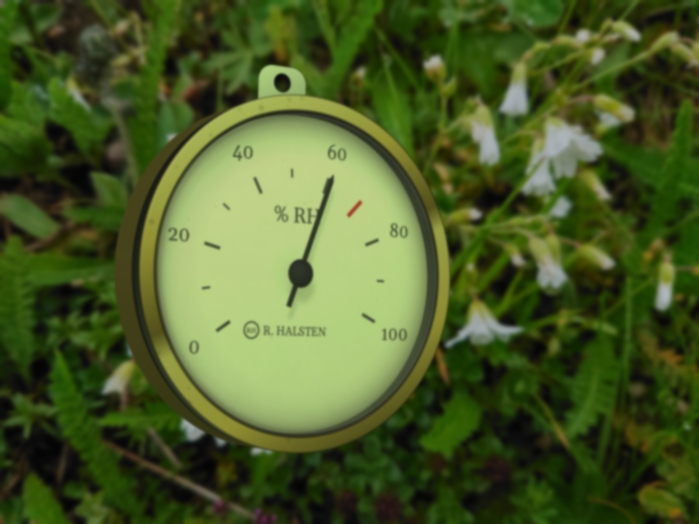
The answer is 60 %
